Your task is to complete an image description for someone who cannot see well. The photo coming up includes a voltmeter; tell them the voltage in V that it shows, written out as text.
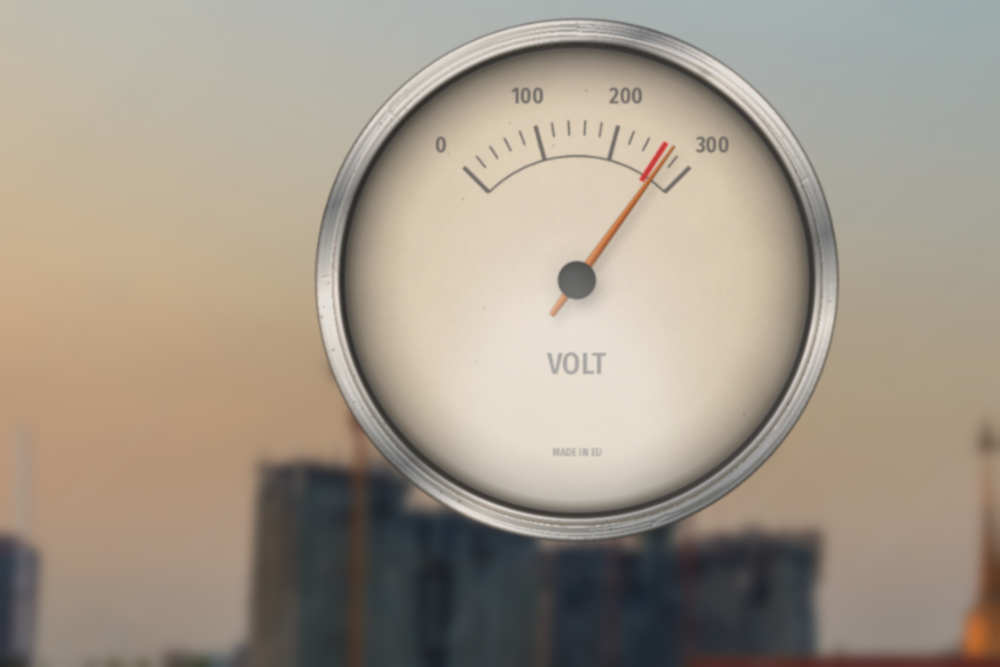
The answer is 270 V
